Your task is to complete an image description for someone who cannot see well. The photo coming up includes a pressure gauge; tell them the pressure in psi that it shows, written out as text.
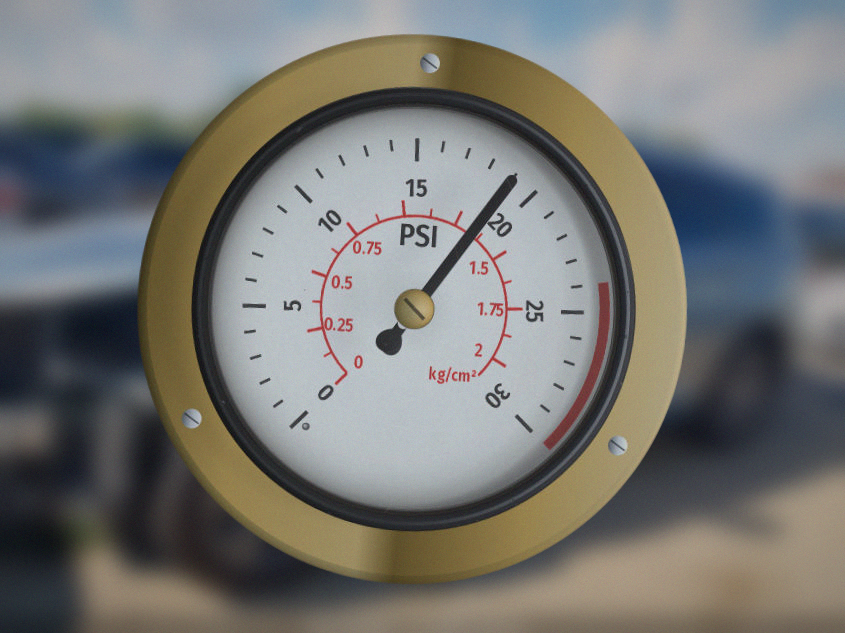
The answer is 19 psi
